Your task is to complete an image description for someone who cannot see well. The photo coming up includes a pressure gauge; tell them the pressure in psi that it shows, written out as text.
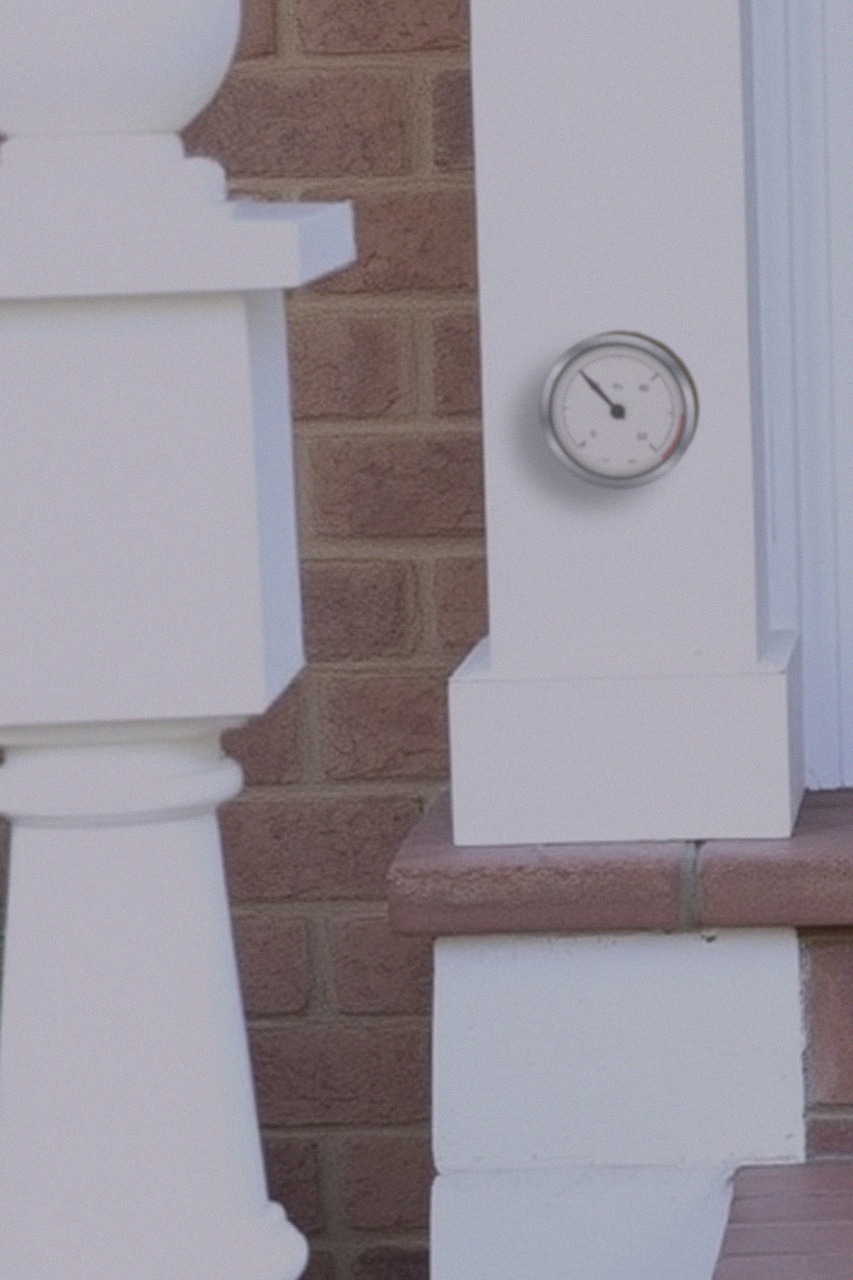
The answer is 20 psi
